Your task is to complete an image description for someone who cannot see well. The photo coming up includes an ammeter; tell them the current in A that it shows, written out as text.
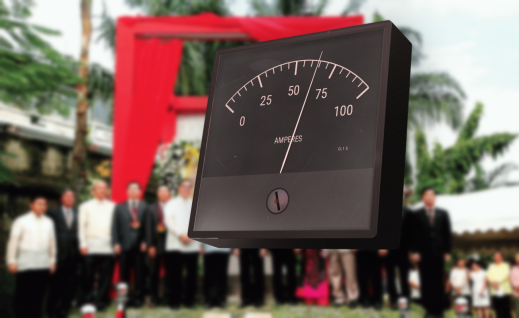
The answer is 65 A
